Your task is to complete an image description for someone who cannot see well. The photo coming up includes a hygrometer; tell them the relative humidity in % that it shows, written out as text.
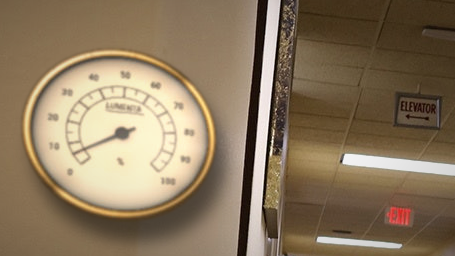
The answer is 5 %
